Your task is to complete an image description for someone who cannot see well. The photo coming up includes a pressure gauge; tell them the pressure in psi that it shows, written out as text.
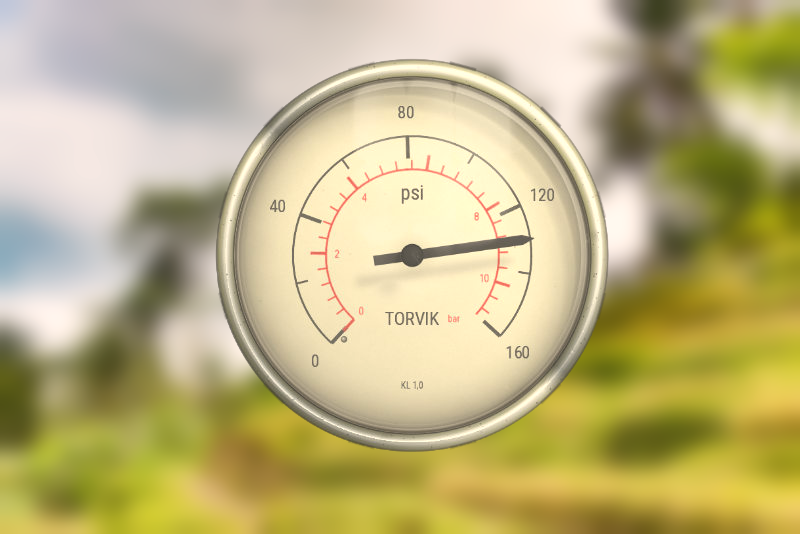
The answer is 130 psi
